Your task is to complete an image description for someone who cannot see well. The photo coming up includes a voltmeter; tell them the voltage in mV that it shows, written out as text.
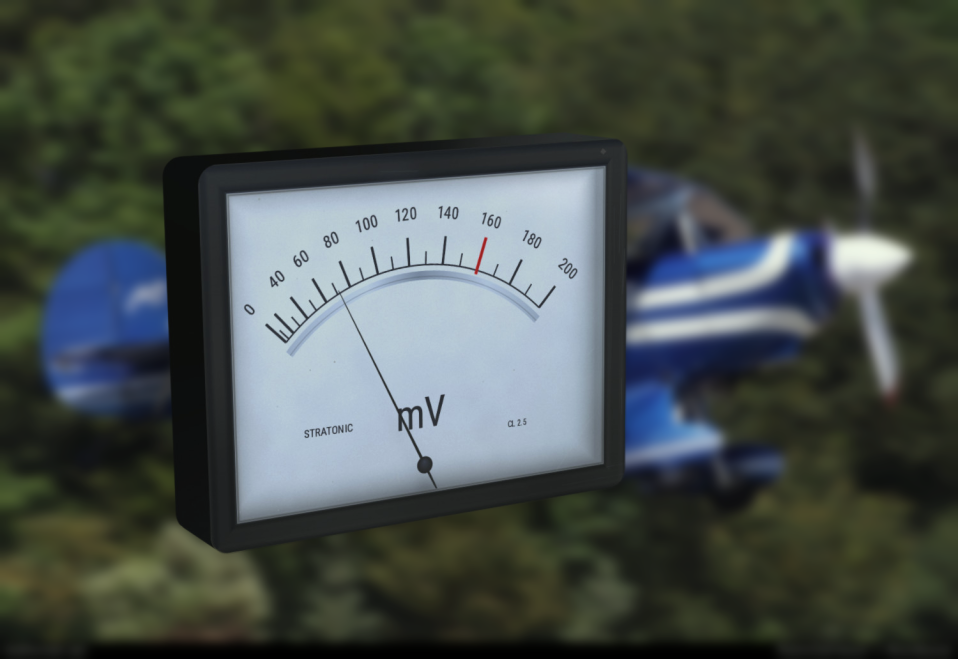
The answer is 70 mV
